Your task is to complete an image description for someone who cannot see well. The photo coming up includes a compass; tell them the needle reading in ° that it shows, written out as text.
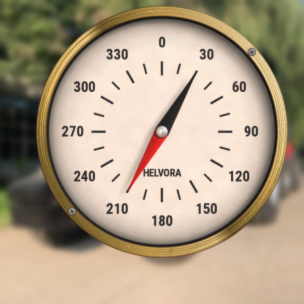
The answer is 210 °
